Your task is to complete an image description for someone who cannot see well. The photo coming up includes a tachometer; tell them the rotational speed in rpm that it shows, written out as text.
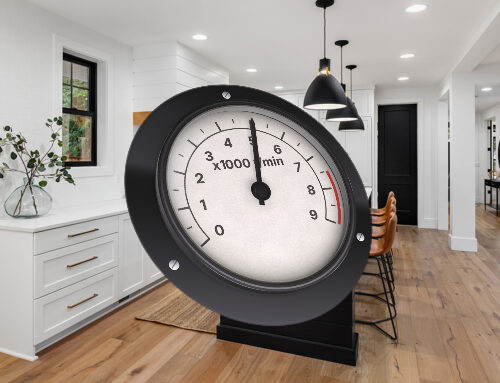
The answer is 5000 rpm
